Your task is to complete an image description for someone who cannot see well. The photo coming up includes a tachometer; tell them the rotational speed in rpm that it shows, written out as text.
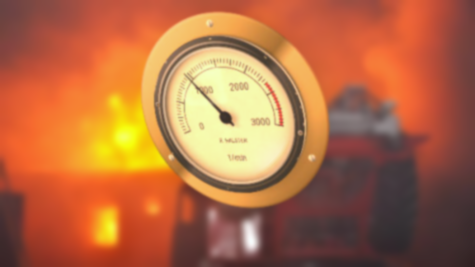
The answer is 1000 rpm
